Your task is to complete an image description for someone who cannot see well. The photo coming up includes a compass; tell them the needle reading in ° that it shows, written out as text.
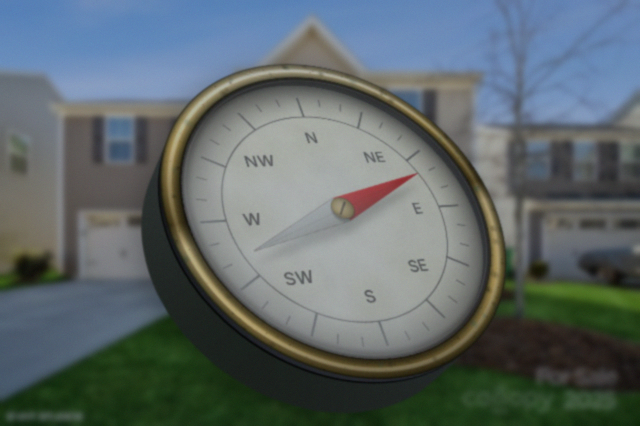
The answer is 70 °
